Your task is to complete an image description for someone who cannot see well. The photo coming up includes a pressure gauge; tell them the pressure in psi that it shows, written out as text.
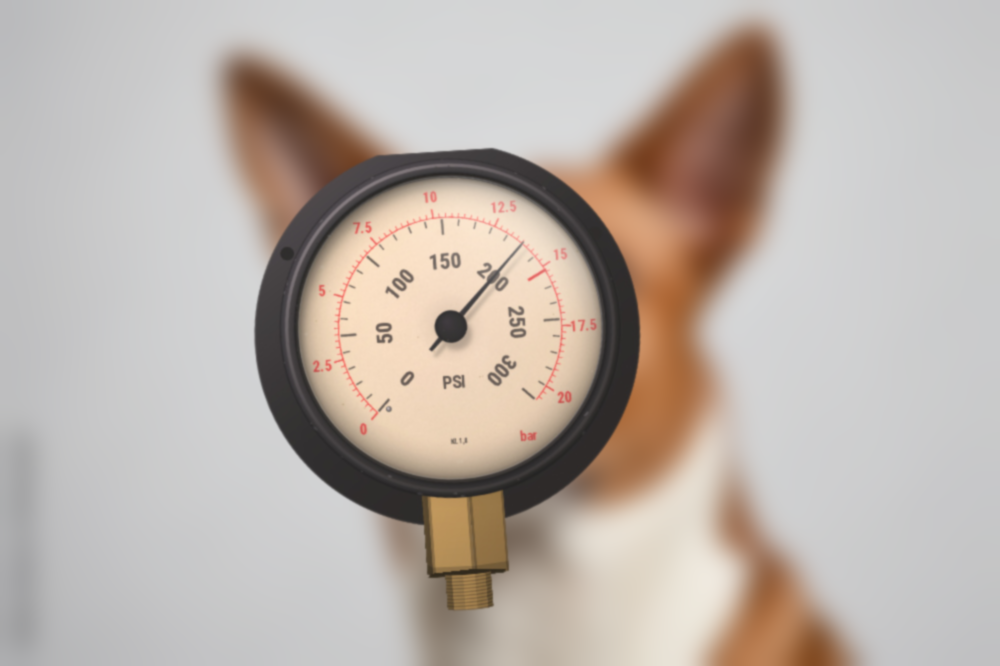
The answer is 200 psi
